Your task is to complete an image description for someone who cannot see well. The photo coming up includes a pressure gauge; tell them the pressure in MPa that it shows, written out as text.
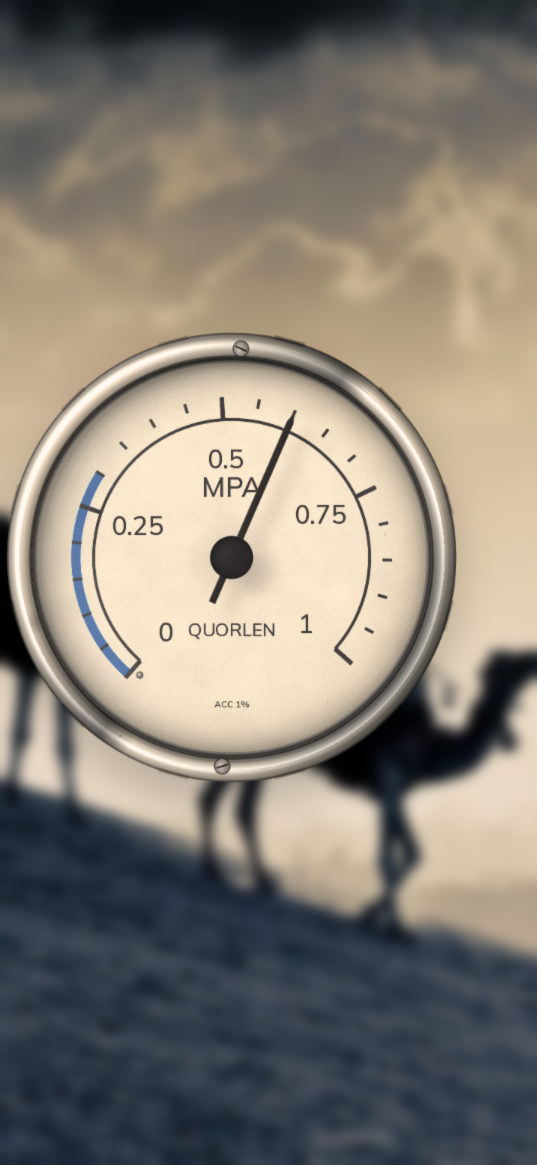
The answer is 0.6 MPa
